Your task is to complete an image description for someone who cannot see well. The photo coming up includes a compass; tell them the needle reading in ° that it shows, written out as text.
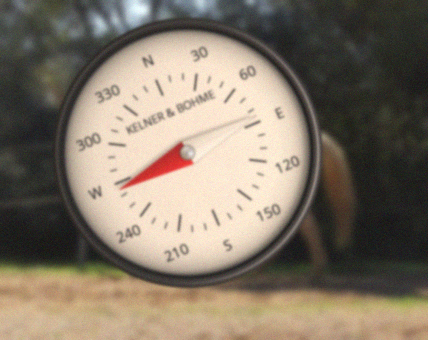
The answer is 265 °
